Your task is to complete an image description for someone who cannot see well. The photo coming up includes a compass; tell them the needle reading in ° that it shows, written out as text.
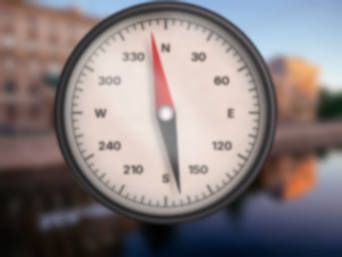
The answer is 350 °
